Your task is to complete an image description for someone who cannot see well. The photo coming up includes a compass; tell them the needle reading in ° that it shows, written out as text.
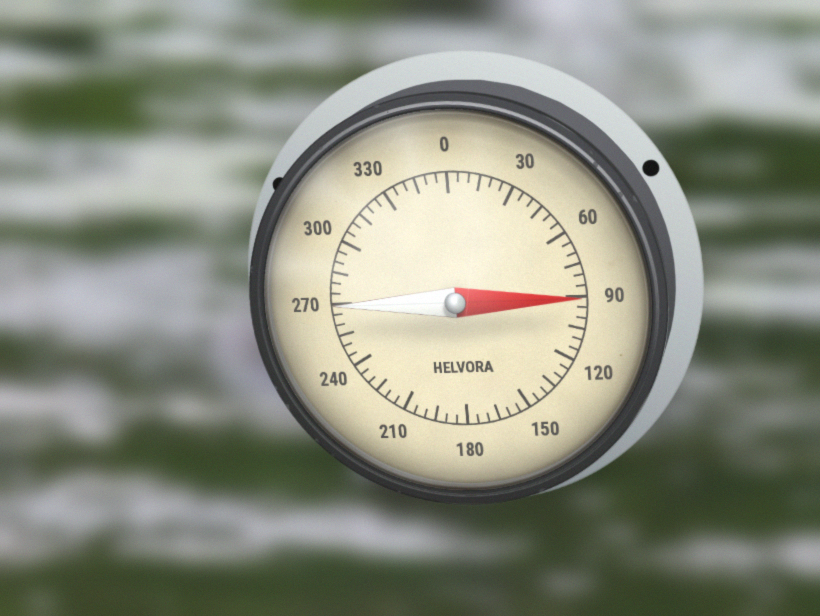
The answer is 90 °
